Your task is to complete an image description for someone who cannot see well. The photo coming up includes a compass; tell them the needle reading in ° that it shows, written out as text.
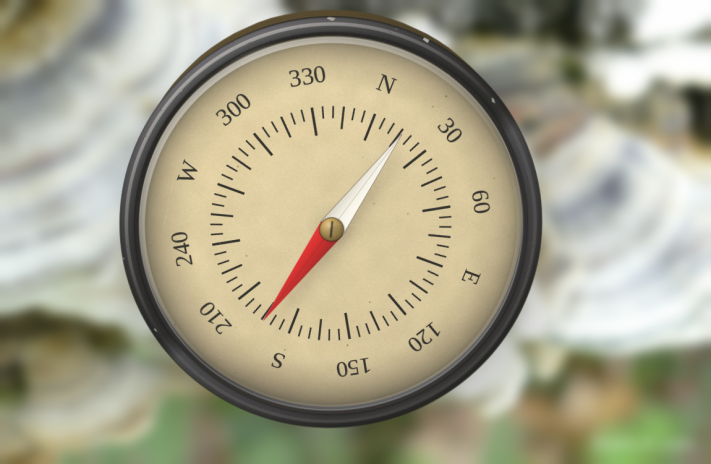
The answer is 195 °
